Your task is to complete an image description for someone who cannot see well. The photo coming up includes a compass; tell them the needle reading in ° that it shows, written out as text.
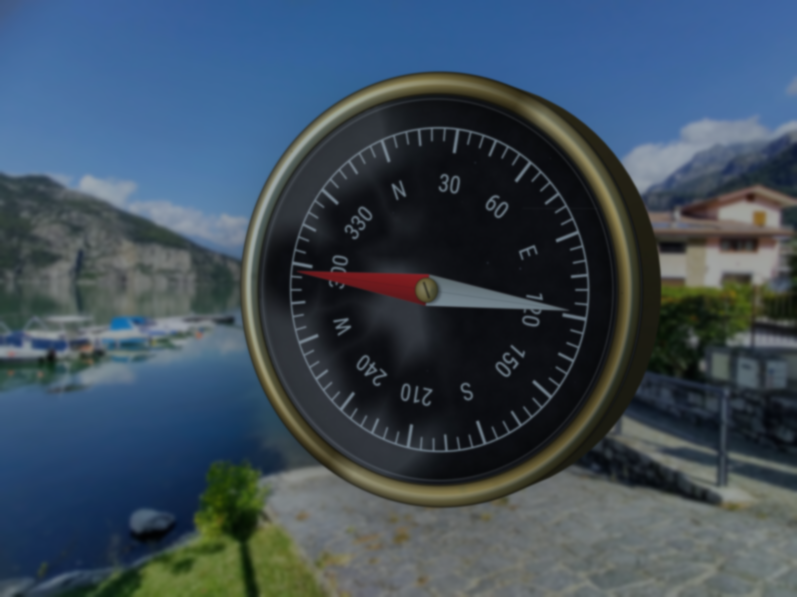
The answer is 297.5 °
